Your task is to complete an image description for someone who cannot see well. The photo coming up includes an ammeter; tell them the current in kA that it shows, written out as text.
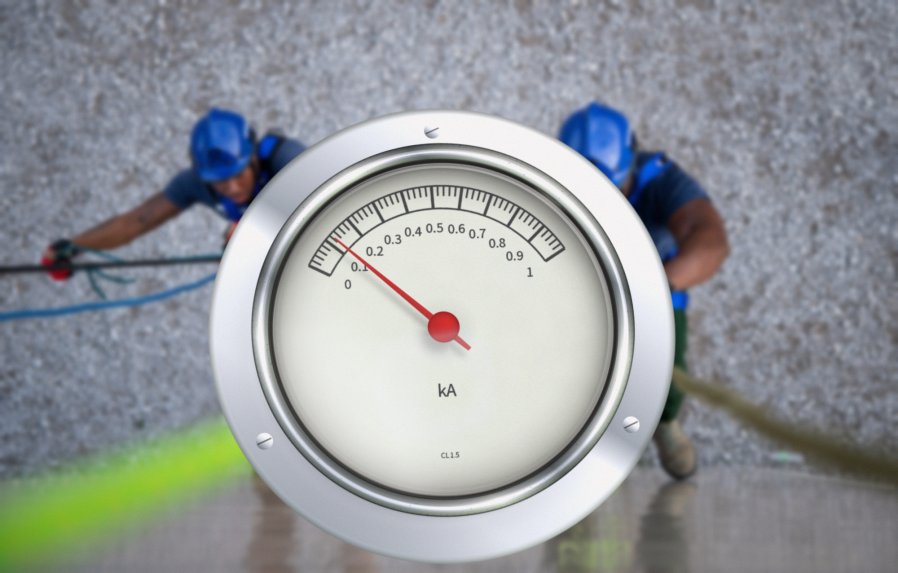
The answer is 0.12 kA
